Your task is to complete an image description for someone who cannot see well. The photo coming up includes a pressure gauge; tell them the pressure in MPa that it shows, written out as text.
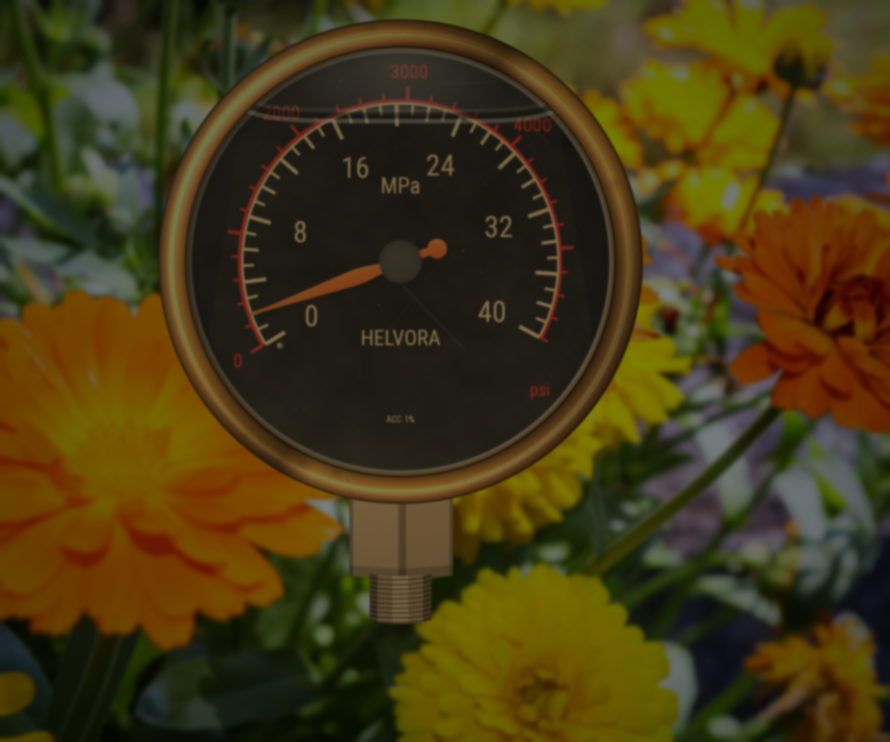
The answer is 2 MPa
